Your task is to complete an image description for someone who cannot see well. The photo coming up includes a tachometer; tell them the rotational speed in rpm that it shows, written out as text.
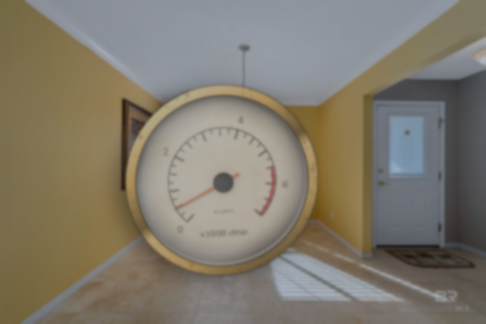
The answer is 500 rpm
